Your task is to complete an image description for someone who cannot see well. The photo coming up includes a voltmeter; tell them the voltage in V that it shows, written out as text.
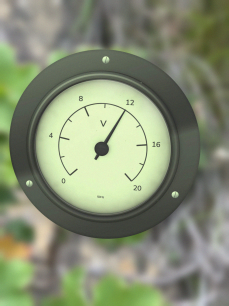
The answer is 12 V
